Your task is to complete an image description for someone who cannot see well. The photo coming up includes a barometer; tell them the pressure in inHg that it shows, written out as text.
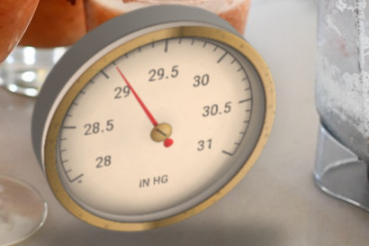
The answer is 29.1 inHg
